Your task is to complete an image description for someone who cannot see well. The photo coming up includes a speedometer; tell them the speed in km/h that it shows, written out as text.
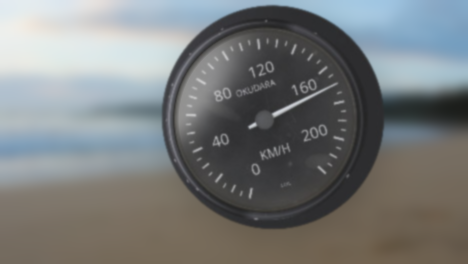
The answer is 170 km/h
